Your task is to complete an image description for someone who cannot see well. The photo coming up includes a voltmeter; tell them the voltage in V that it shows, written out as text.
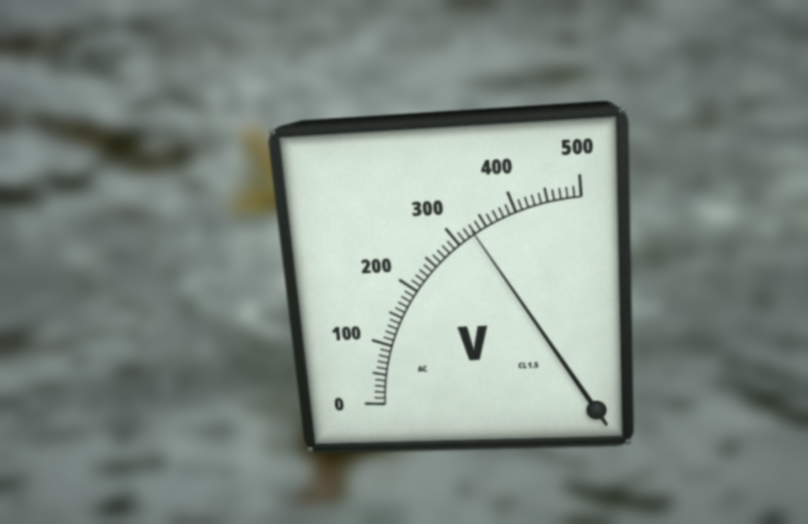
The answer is 330 V
